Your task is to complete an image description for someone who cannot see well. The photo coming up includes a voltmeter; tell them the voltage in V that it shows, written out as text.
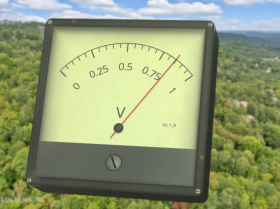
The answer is 0.85 V
